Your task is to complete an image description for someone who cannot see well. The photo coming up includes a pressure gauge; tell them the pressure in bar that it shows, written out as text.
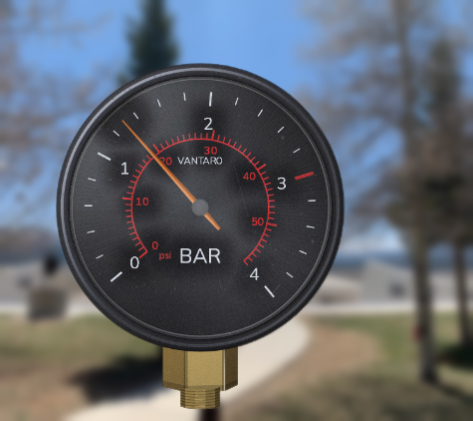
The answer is 1.3 bar
